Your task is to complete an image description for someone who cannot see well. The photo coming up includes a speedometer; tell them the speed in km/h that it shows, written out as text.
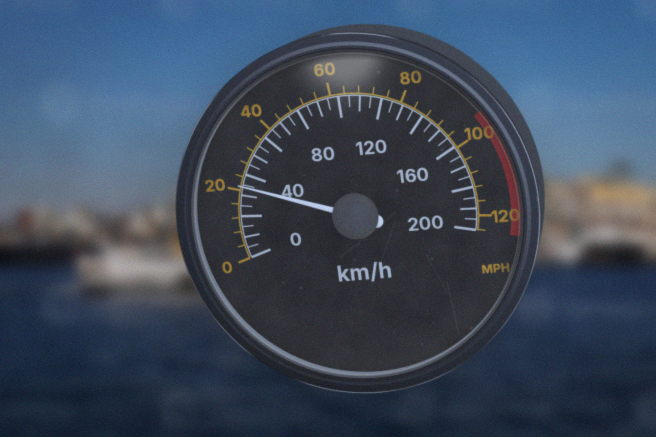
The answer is 35 km/h
